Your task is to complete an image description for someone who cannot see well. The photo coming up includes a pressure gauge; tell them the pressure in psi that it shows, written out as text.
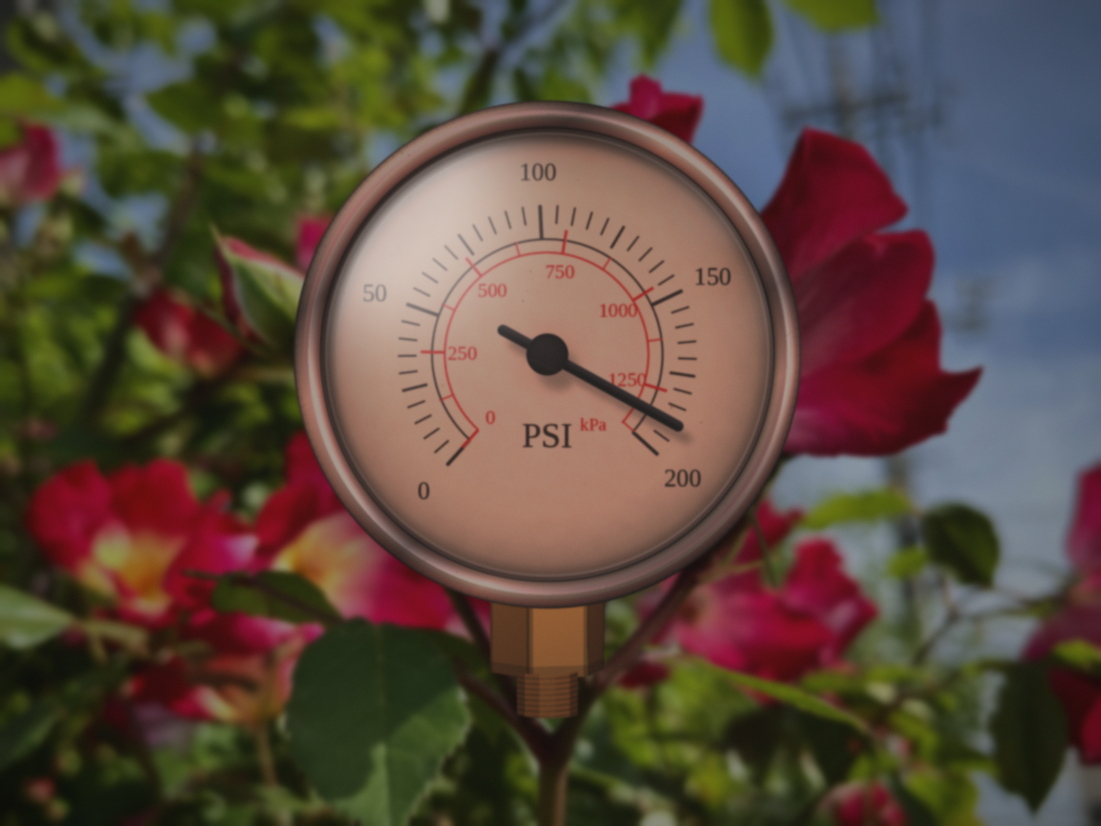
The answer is 190 psi
